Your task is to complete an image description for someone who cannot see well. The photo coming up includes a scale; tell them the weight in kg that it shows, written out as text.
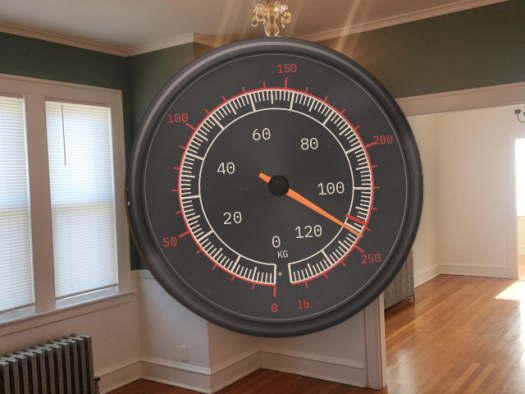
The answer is 111 kg
